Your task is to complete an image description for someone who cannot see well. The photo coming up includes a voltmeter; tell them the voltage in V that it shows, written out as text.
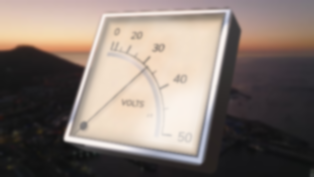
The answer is 32.5 V
